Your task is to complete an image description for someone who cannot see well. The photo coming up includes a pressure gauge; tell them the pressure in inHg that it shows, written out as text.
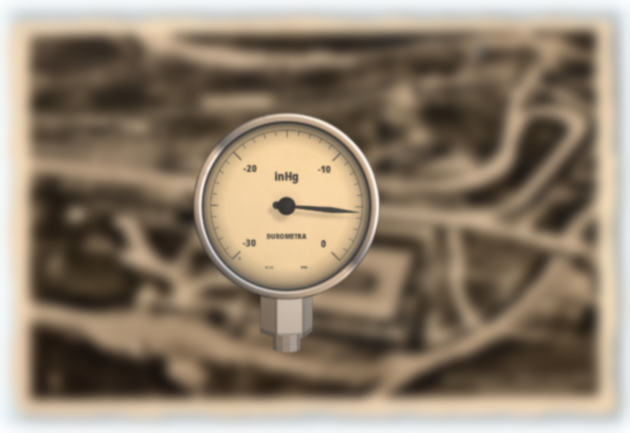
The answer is -4.5 inHg
